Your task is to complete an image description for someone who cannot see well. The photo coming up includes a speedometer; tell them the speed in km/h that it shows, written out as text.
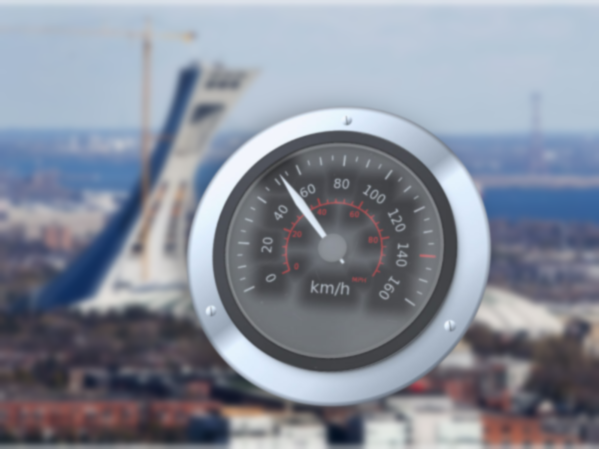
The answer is 52.5 km/h
